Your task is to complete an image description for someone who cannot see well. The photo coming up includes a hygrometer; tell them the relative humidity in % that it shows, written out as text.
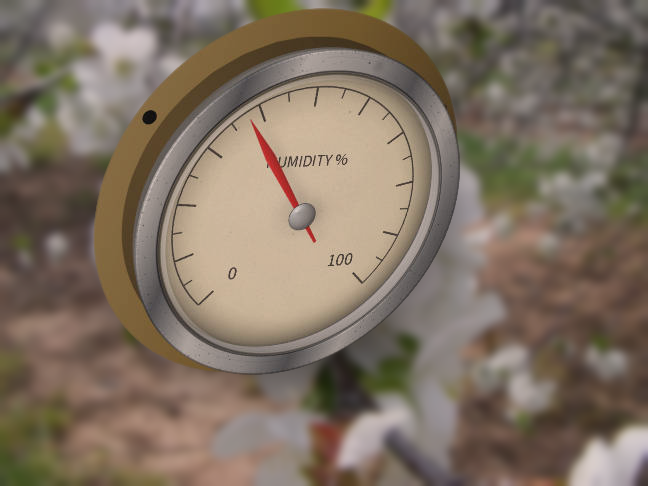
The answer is 37.5 %
